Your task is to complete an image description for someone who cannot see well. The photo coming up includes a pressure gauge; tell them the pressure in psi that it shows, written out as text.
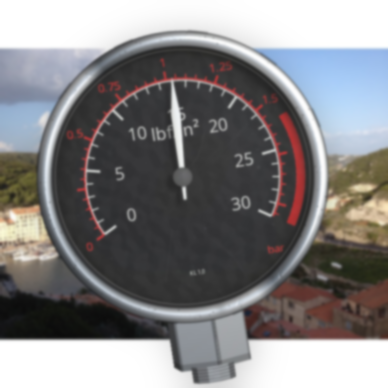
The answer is 15 psi
